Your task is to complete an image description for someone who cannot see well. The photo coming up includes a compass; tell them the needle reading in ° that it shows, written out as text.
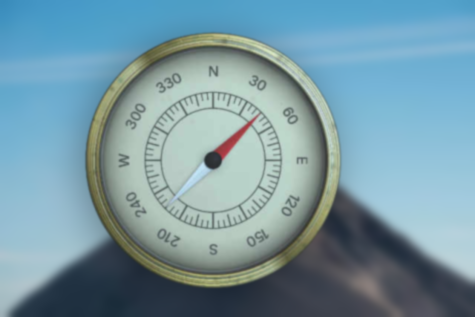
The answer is 45 °
